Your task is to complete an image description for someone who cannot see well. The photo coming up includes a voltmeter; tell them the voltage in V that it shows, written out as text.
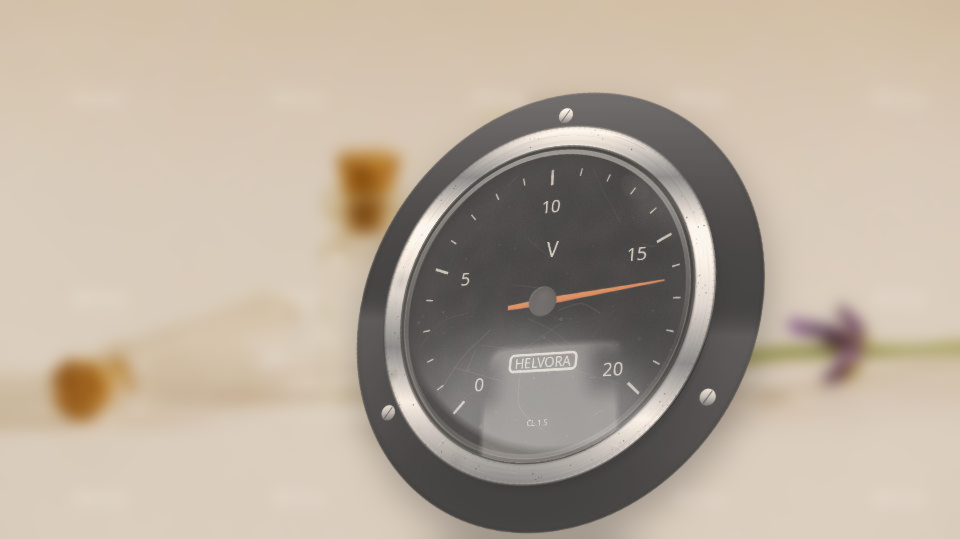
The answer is 16.5 V
